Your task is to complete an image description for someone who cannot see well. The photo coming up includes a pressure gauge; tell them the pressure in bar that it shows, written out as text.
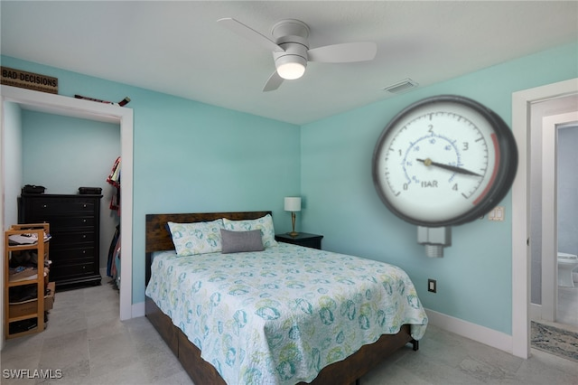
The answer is 3.6 bar
